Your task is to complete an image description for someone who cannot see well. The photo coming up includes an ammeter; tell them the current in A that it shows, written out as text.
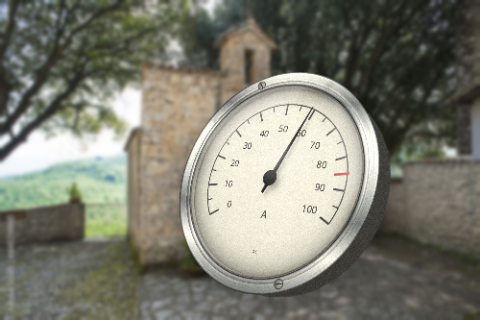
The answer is 60 A
